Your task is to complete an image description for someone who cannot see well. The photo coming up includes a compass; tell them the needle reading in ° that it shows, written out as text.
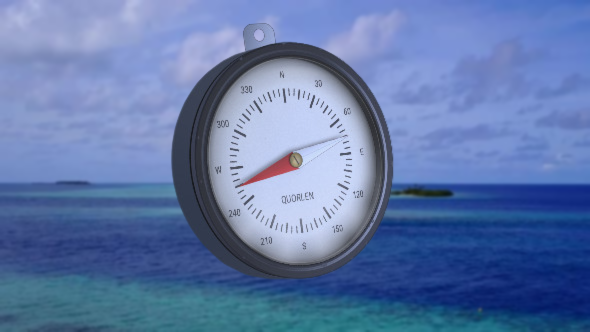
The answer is 255 °
